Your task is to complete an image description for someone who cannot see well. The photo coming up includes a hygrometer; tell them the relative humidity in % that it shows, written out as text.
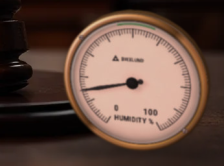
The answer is 15 %
